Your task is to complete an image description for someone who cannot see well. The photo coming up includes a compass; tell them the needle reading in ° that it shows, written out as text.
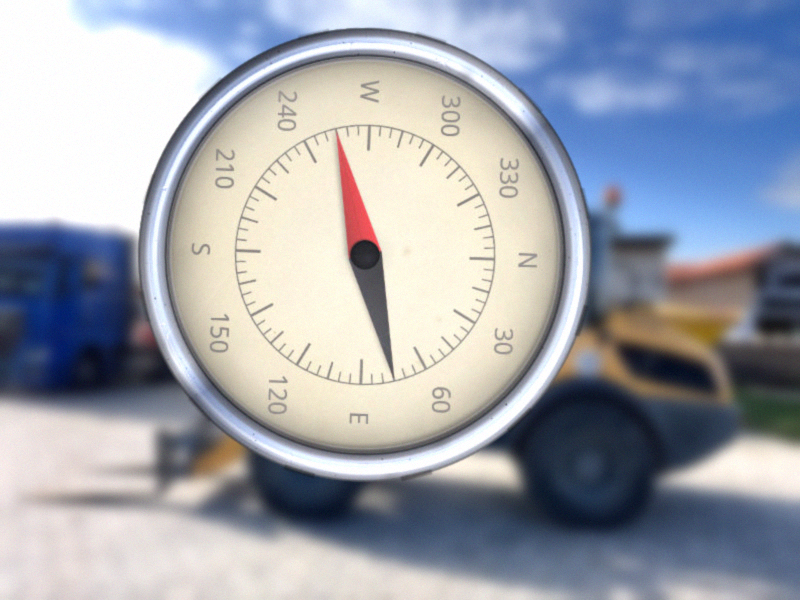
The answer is 255 °
